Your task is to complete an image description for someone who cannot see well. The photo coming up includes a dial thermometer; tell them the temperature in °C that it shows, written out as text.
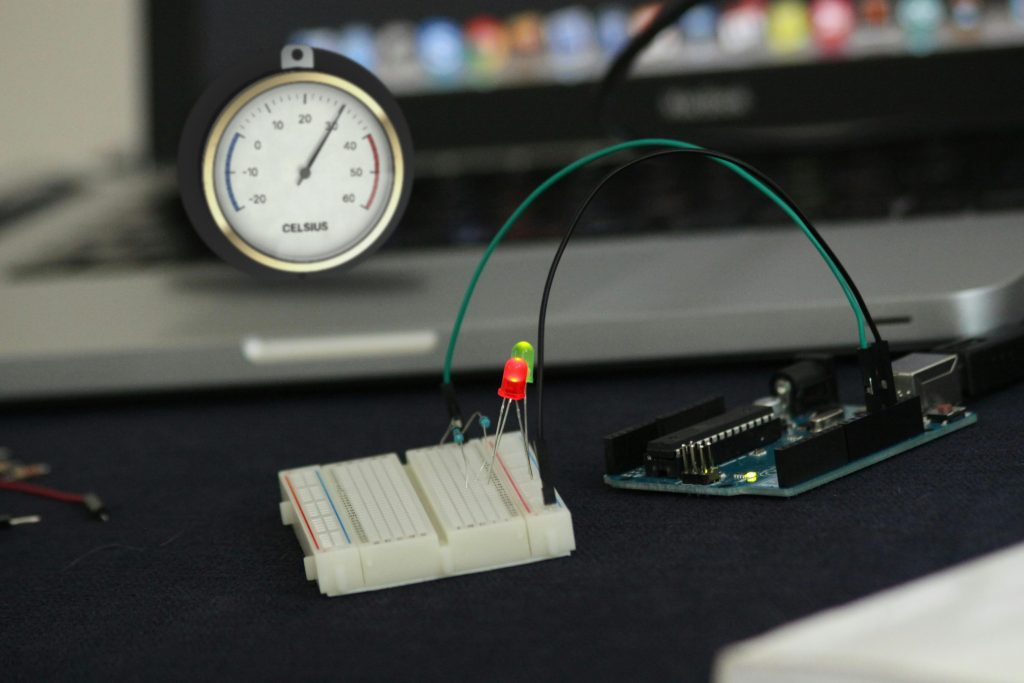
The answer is 30 °C
